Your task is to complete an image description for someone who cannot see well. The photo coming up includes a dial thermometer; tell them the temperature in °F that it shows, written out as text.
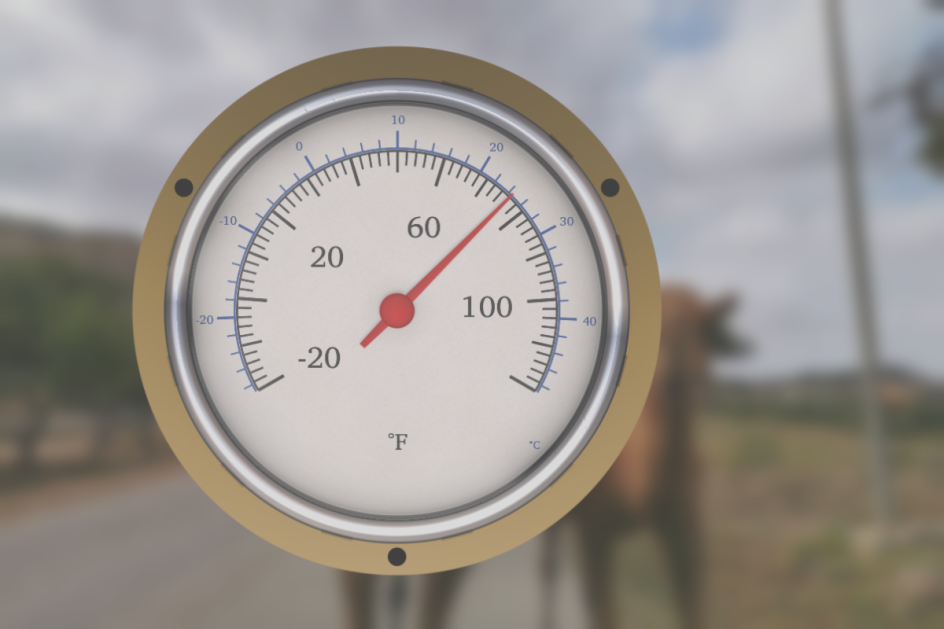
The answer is 76 °F
